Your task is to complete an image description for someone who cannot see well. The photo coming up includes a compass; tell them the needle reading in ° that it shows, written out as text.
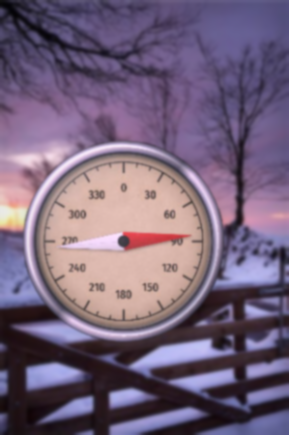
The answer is 85 °
